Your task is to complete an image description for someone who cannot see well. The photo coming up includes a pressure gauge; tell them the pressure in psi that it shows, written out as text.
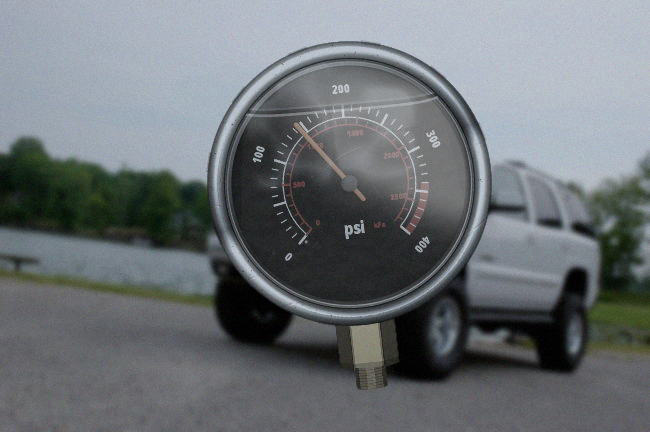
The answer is 145 psi
